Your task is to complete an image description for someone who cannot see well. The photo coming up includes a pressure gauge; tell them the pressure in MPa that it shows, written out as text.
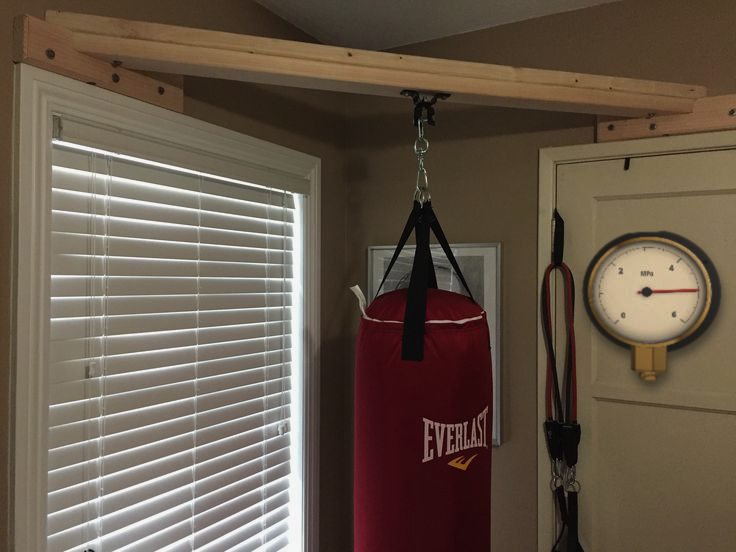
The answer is 5 MPa
